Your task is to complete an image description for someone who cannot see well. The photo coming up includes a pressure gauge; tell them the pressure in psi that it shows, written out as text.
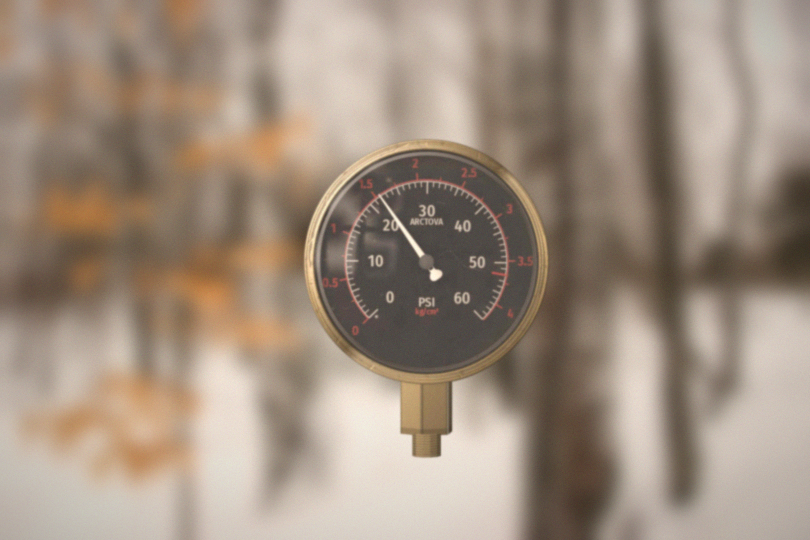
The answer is 22 psi
